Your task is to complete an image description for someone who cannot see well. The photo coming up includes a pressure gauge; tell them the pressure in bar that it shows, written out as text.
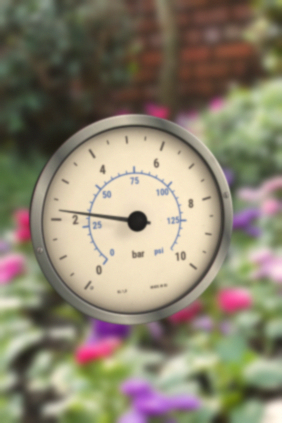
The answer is 2.25 bar
